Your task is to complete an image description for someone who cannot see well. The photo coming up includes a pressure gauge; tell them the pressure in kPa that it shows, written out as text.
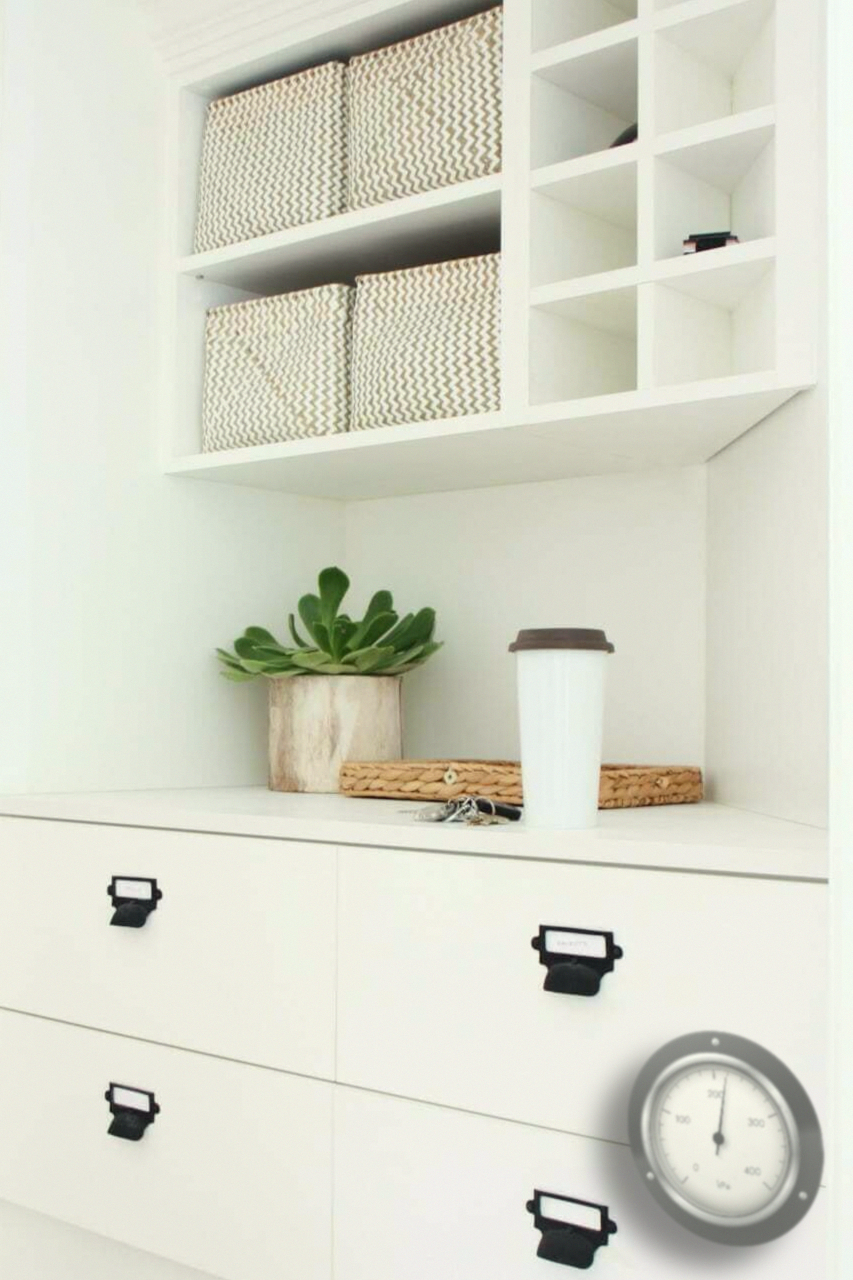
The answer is 220 kPa
